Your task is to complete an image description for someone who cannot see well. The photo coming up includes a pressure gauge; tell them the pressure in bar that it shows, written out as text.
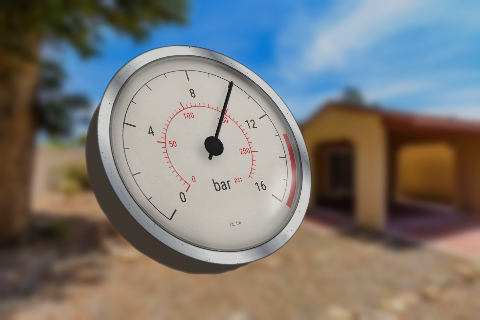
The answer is 10 bar
